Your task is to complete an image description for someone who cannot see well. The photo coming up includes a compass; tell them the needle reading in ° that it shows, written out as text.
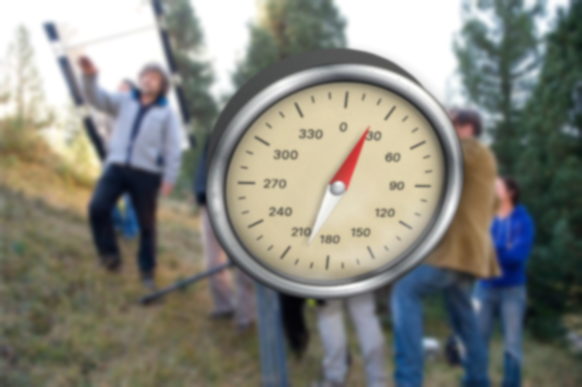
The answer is 20 °
